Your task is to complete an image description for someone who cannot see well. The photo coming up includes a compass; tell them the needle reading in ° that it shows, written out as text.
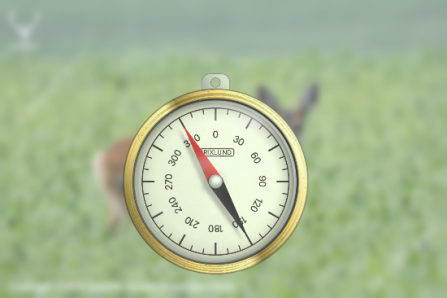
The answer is 330 °
